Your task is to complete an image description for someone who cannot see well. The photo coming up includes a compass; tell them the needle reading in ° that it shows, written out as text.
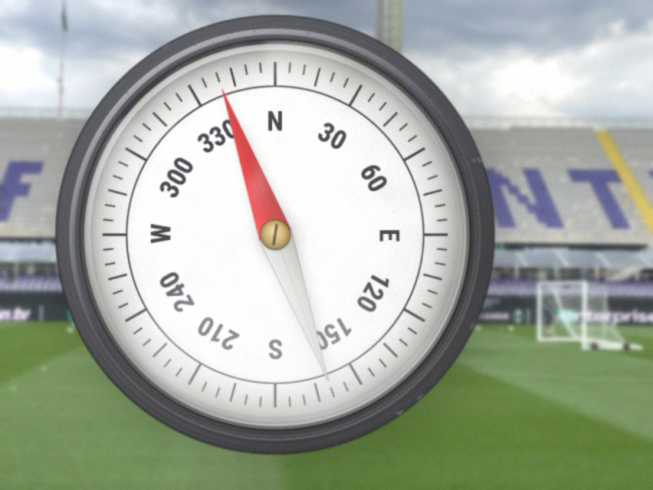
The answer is 340 °
